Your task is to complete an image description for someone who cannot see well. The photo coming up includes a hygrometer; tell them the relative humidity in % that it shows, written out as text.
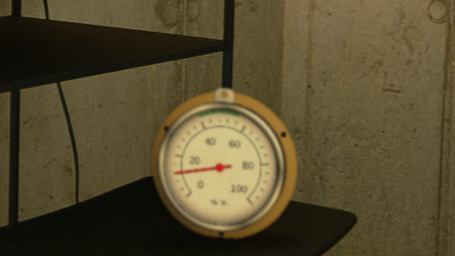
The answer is 12 %
